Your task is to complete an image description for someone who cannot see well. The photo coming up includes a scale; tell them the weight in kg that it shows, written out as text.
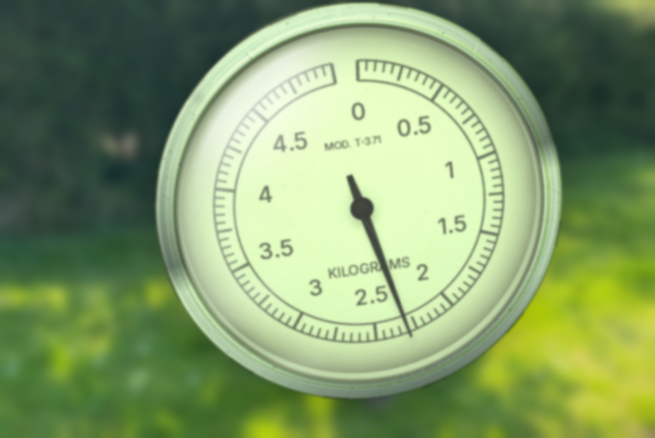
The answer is 2.3 kg
